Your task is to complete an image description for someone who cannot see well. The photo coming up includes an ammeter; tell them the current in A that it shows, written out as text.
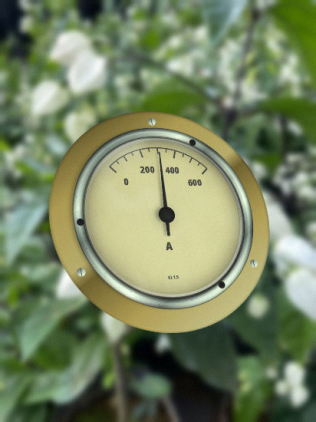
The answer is 300 A
